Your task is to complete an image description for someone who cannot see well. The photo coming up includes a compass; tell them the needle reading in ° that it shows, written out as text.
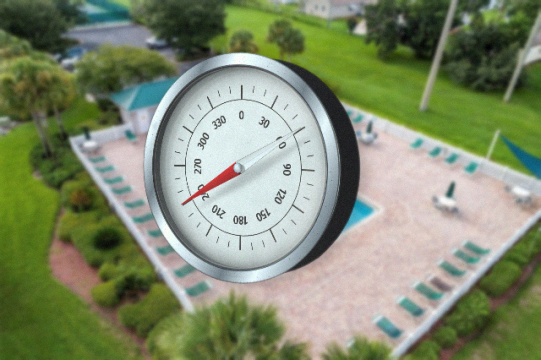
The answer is 240 °
